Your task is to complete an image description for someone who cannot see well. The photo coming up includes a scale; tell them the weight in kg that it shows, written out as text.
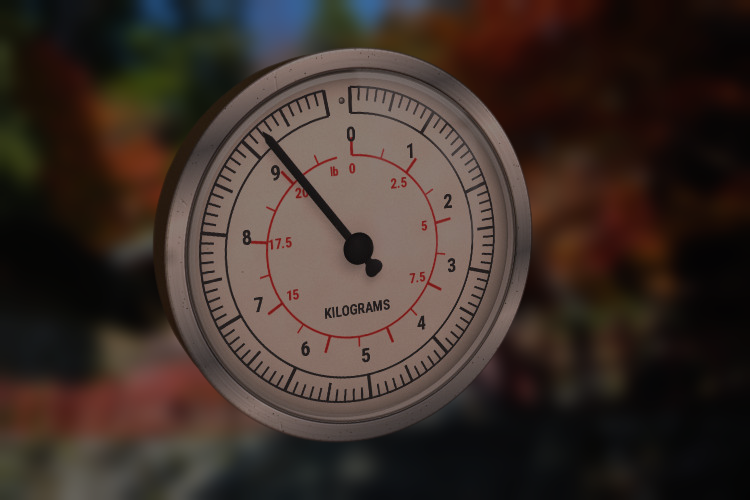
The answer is 9.2 kg
